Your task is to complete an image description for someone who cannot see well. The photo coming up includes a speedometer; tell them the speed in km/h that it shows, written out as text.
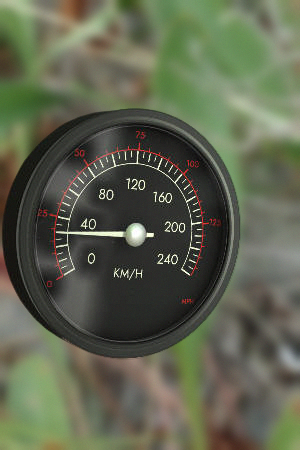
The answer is 30 km/h
